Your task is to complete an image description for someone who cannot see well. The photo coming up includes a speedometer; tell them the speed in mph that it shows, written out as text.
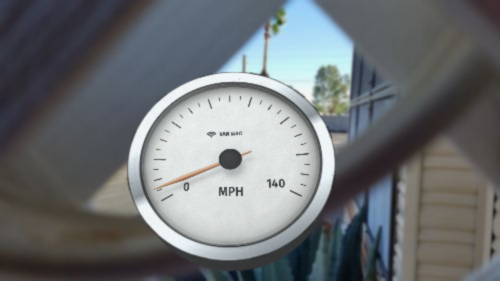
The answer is 5 mph
